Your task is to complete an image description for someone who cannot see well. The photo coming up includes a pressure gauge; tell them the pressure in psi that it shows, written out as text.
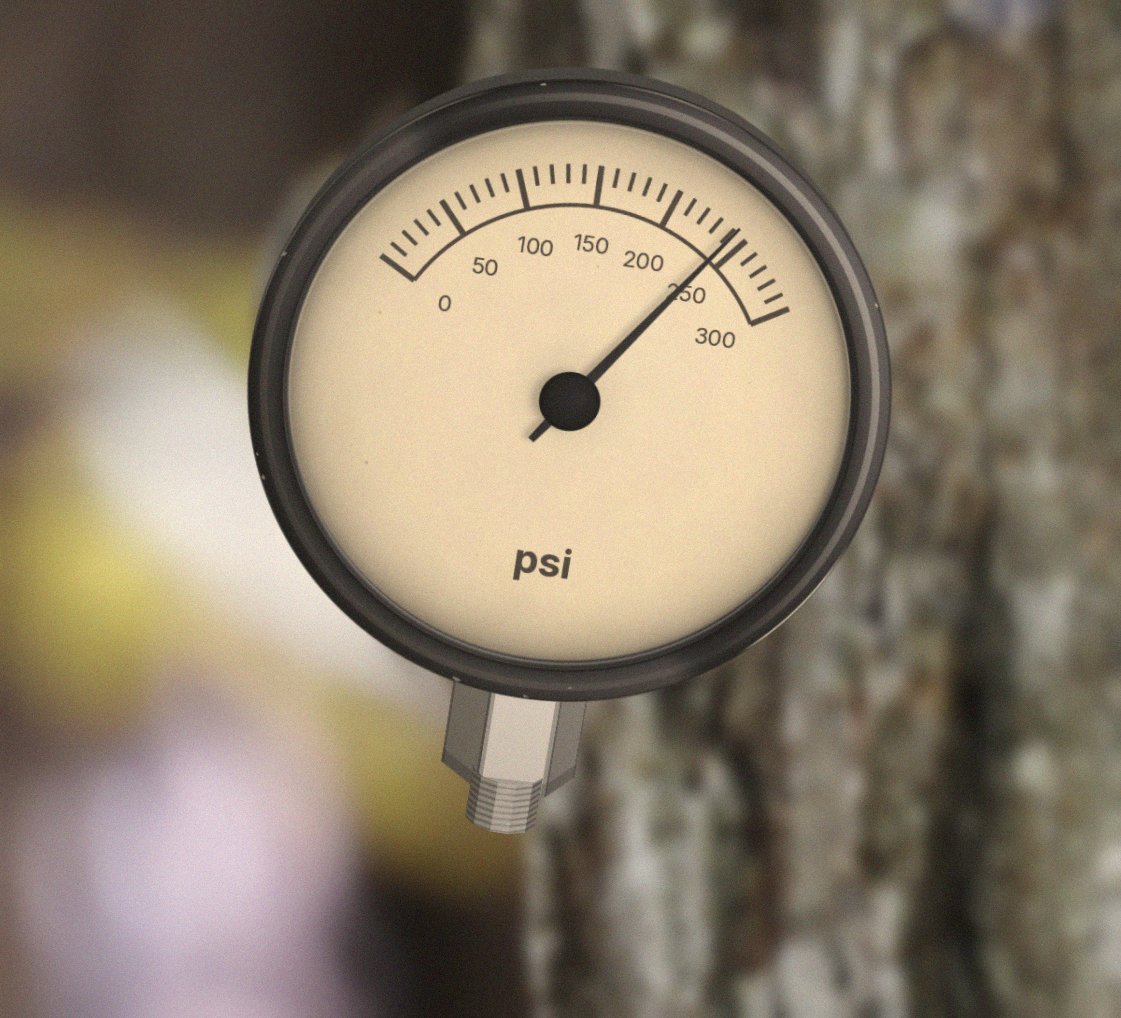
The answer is 240 psi
